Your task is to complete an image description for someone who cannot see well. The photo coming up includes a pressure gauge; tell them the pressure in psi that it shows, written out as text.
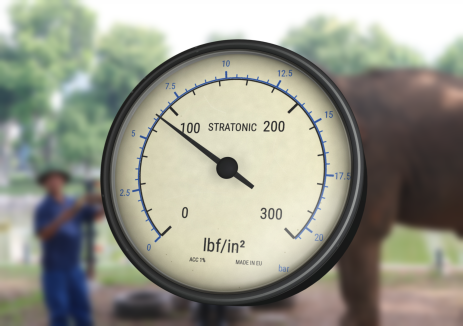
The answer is 90 psi
